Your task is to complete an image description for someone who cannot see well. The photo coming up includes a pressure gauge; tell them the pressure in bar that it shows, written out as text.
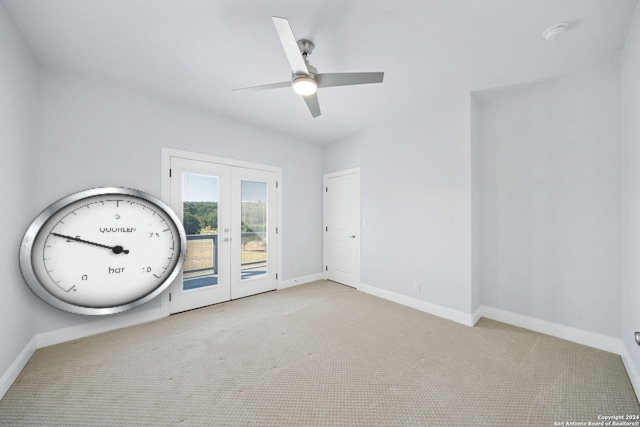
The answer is 2.5 bar
